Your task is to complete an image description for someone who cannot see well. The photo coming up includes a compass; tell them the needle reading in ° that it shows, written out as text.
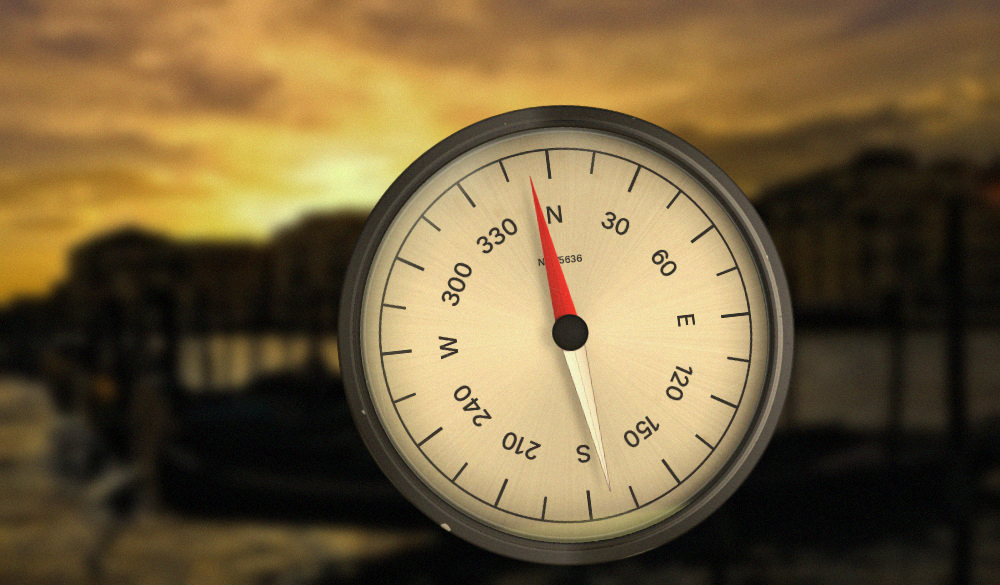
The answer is 352.5 °
